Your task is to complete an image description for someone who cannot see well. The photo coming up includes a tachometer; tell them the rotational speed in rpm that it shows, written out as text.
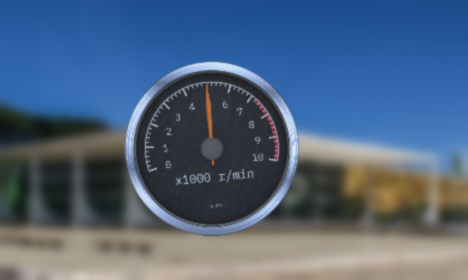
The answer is 5000 rpm
